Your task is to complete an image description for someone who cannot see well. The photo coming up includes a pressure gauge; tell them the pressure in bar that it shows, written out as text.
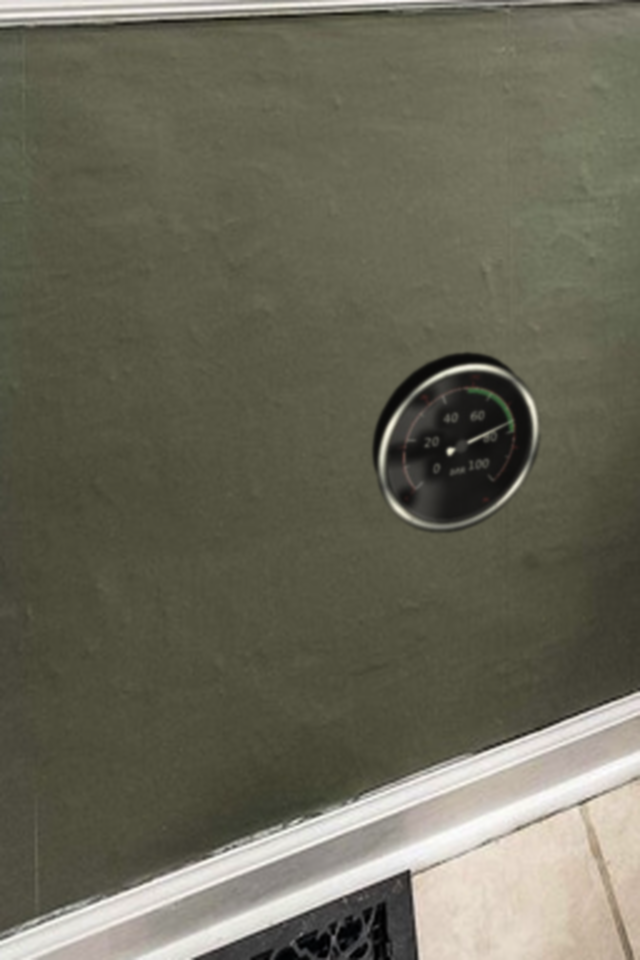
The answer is 75 bar
